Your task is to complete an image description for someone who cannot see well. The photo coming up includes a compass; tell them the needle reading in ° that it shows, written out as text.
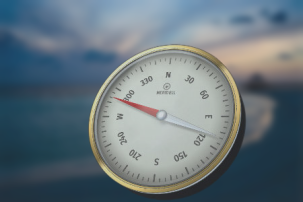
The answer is 290 °
